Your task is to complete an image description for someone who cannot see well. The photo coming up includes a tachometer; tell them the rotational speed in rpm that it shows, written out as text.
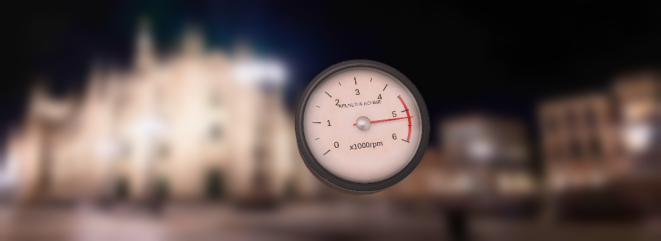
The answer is 5250 rpm
